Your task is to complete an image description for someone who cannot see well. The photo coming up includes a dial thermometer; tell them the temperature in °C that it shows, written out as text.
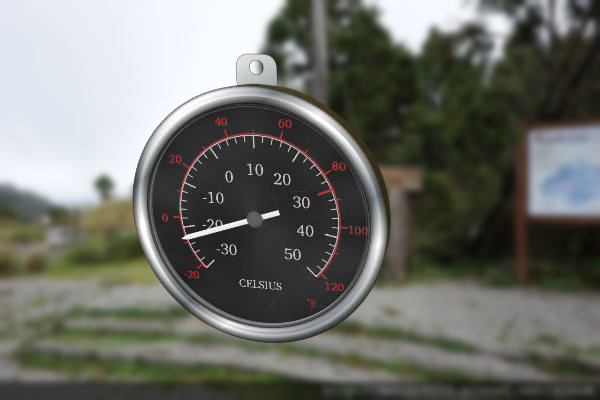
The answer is -22 °C
